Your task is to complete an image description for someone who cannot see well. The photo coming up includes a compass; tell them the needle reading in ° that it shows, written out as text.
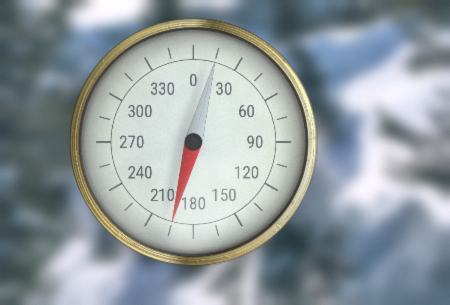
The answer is 195 °
